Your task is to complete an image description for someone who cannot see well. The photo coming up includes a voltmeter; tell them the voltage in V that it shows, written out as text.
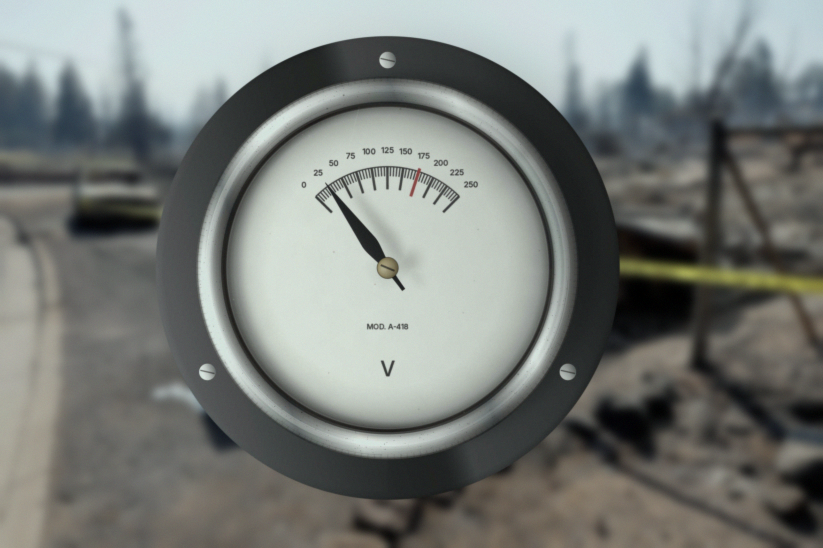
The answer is 25 V
